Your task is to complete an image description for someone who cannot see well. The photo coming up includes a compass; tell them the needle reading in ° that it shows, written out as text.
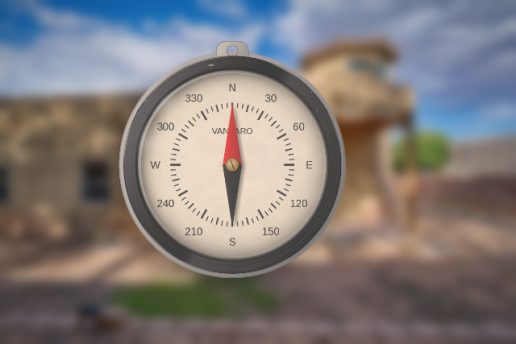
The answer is 0 °
